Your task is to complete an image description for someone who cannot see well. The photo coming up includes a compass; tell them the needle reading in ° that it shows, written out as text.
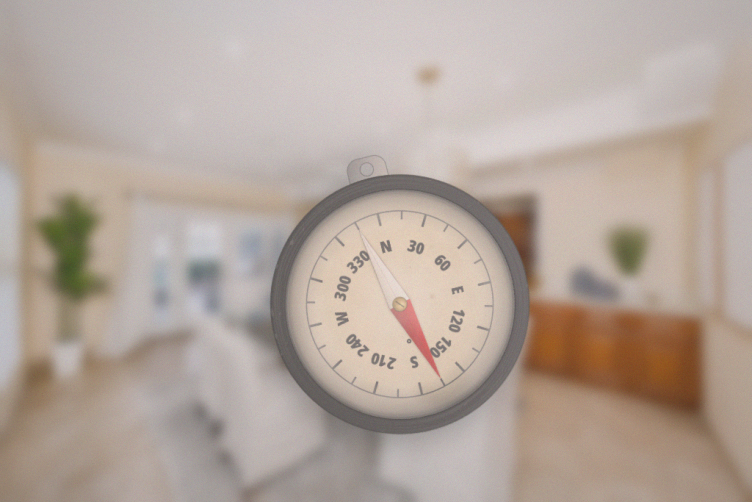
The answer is 165 °
